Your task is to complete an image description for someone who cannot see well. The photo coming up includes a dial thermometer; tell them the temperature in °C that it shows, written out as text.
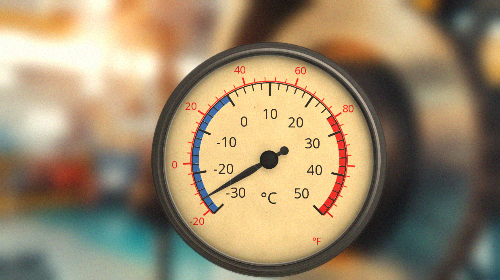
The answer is -26 °C
